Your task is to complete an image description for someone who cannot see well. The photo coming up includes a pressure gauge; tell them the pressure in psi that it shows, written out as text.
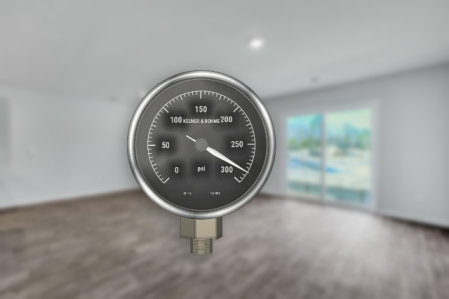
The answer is 285 psi
